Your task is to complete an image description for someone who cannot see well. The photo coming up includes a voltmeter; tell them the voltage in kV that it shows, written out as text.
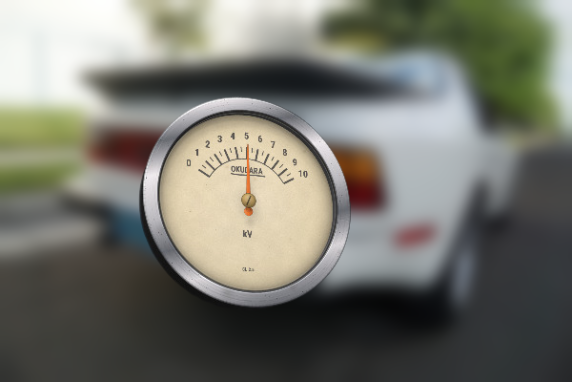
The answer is 5 kV
